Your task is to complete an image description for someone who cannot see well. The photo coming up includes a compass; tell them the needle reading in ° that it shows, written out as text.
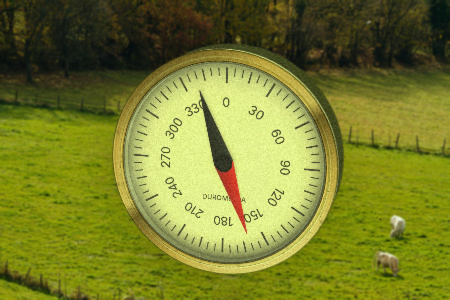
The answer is 160 °
